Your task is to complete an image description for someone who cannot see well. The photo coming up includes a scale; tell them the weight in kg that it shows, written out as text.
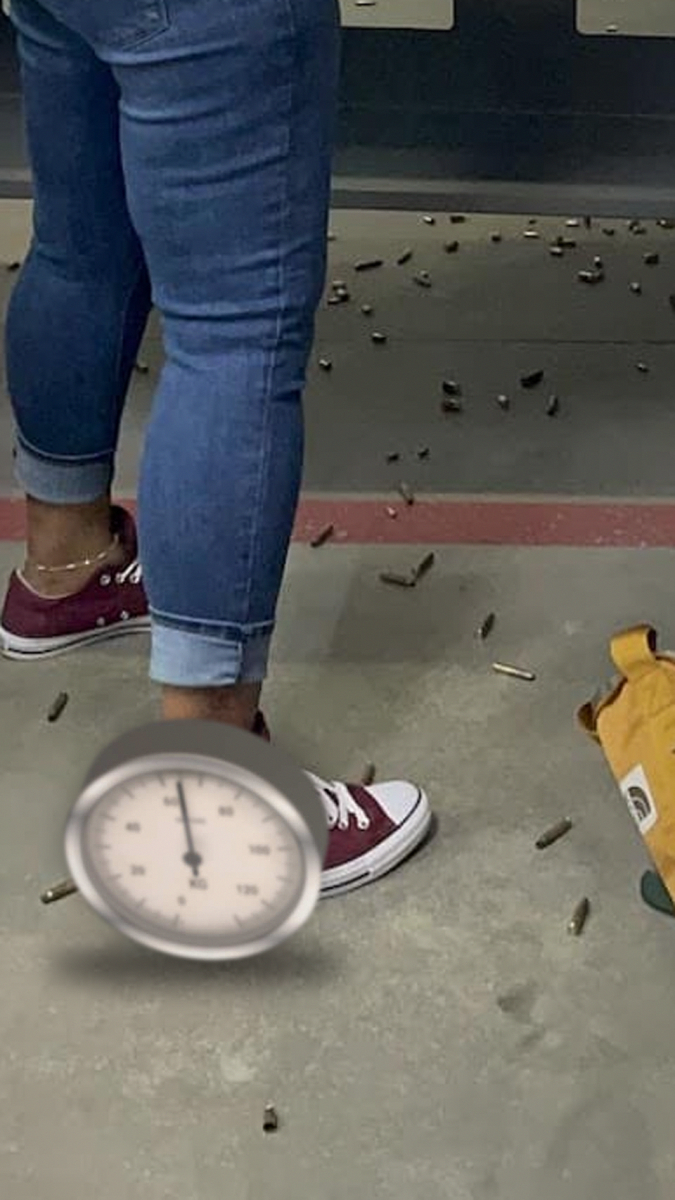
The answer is 65 kg
